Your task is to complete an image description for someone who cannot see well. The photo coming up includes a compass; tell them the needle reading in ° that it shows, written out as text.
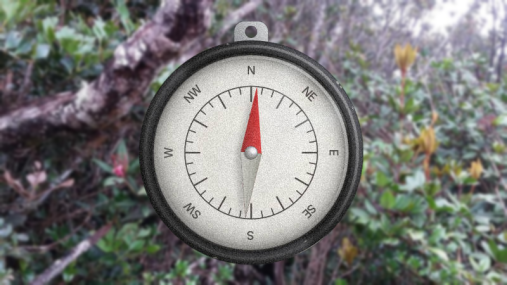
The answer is 5 °
